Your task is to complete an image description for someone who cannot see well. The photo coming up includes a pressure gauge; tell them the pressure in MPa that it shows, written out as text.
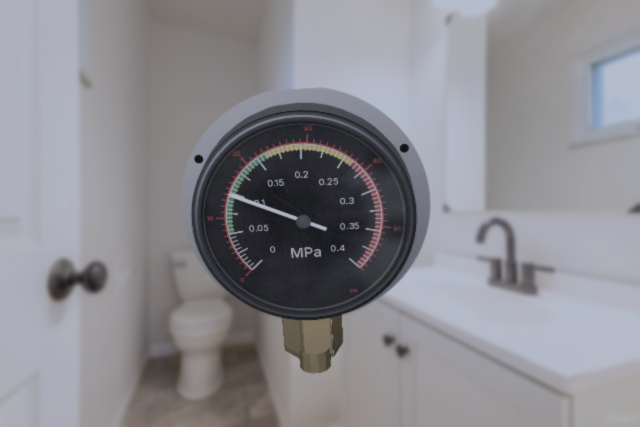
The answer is 0.1 MPa
